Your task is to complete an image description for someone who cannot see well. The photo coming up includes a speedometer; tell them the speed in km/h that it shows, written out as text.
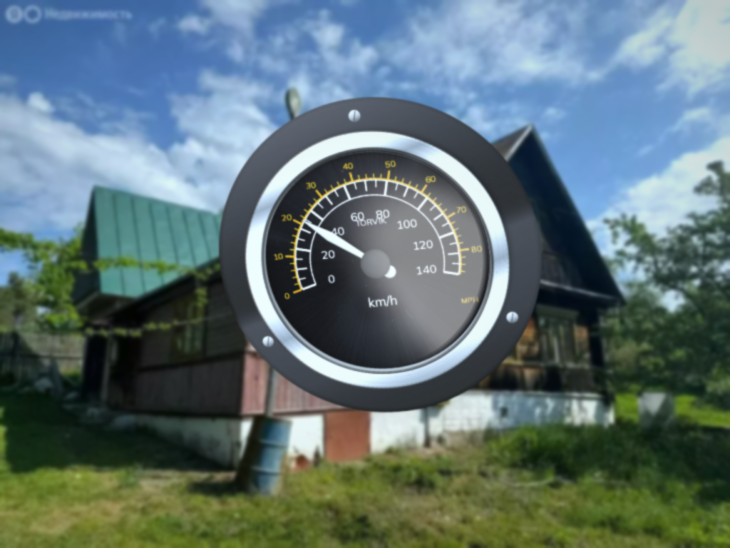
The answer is 35 km/h
